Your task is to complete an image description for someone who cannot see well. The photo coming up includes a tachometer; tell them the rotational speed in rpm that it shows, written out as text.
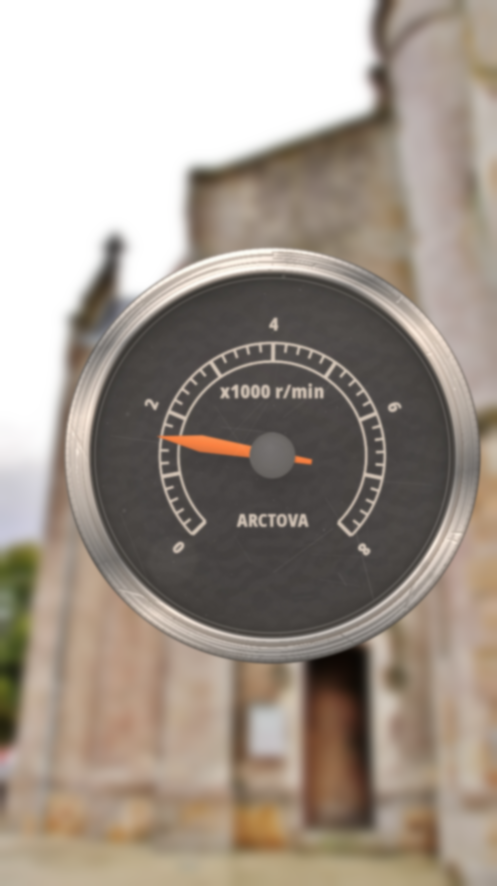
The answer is 1600 rpm
